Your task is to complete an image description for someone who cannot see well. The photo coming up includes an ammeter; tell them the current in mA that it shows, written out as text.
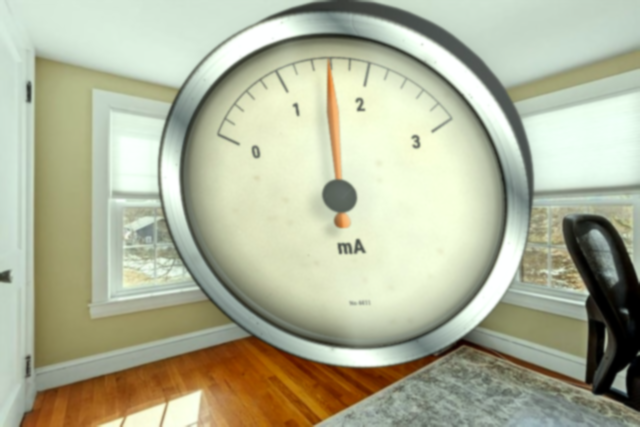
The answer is 1.6 mA
